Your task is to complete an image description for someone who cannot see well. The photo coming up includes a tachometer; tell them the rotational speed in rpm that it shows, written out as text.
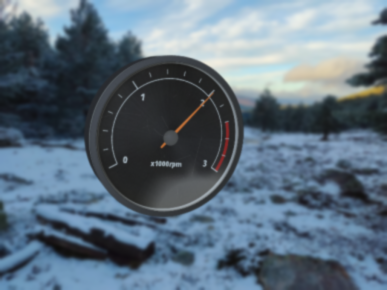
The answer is 2000 rpm
